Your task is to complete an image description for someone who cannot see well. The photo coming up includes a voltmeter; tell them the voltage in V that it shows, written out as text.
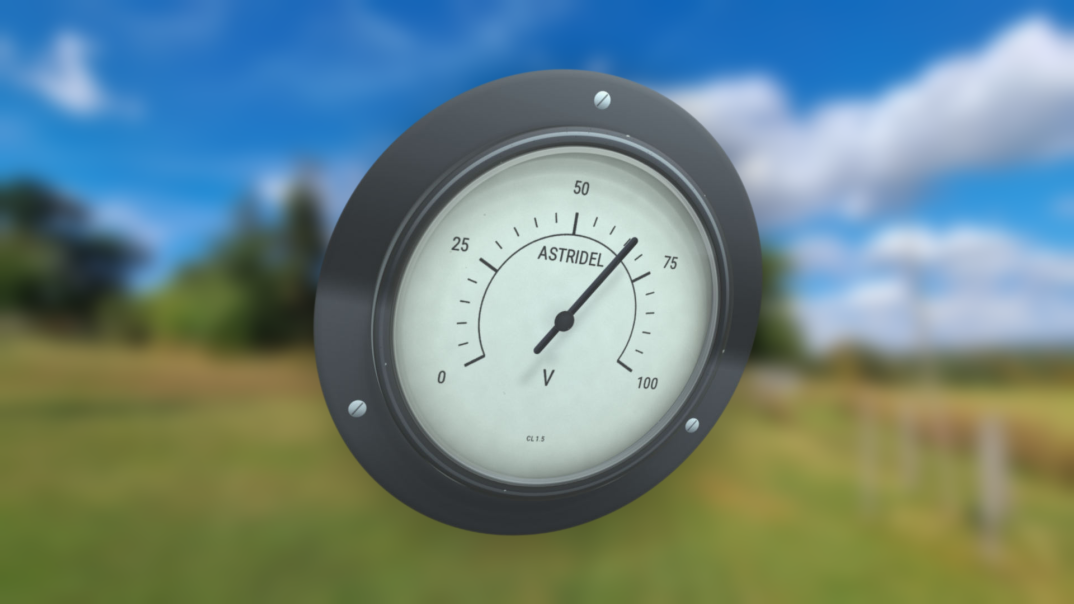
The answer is 65 V
